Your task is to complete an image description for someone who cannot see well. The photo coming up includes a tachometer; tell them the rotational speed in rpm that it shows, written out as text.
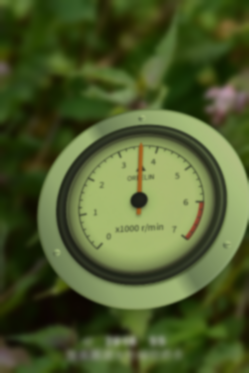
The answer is 3600 rpm
